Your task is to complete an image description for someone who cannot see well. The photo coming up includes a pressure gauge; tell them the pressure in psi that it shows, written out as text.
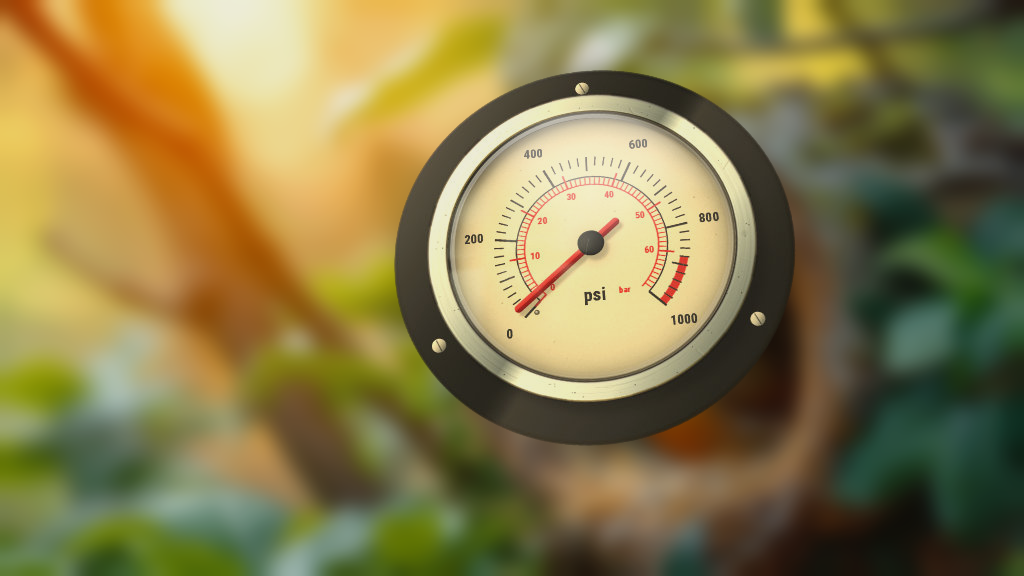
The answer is 20 psi
